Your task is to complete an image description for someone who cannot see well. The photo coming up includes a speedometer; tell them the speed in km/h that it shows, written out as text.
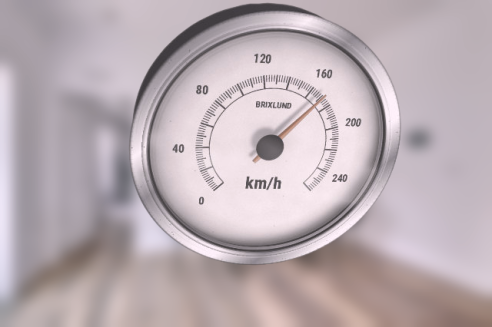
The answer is 170 km/h
